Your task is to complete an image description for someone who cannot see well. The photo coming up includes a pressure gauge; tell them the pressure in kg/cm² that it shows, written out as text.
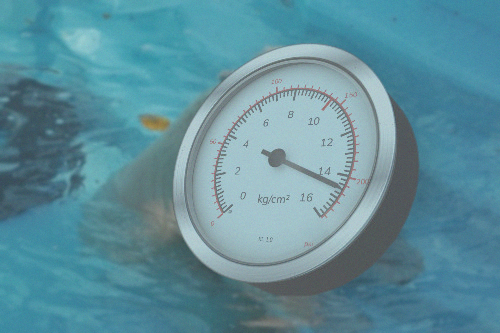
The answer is 14.6 kg/cm²
